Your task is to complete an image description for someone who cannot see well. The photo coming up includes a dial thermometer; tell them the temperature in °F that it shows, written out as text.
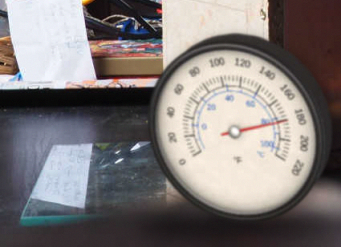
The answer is 180 °F
